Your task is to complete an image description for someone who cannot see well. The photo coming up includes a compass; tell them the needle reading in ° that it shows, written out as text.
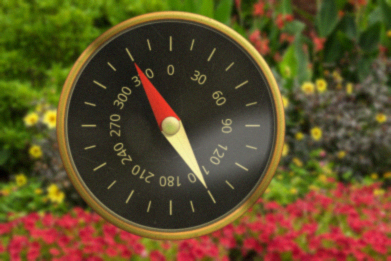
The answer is 330 °
